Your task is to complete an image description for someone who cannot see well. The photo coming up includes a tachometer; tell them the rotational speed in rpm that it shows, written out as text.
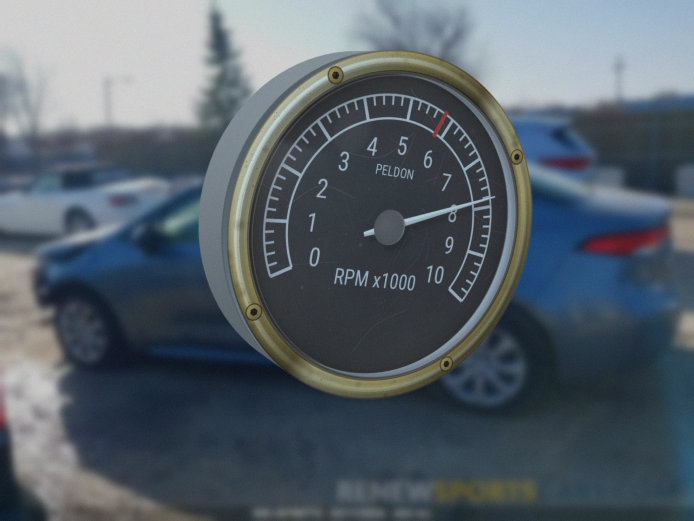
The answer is 7800 rpm
